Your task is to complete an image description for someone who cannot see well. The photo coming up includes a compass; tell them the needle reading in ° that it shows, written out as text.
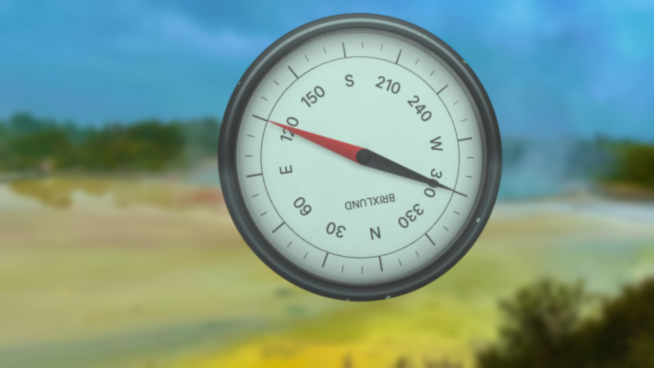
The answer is 120 °
